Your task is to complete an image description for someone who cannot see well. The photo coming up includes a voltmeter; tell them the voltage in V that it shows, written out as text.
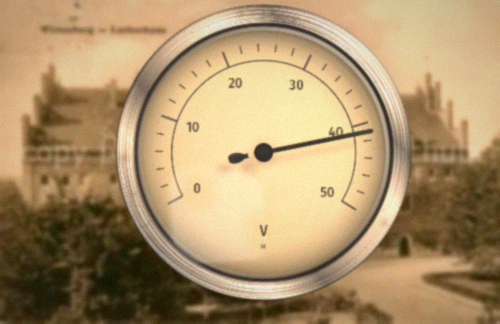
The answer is 41 V
